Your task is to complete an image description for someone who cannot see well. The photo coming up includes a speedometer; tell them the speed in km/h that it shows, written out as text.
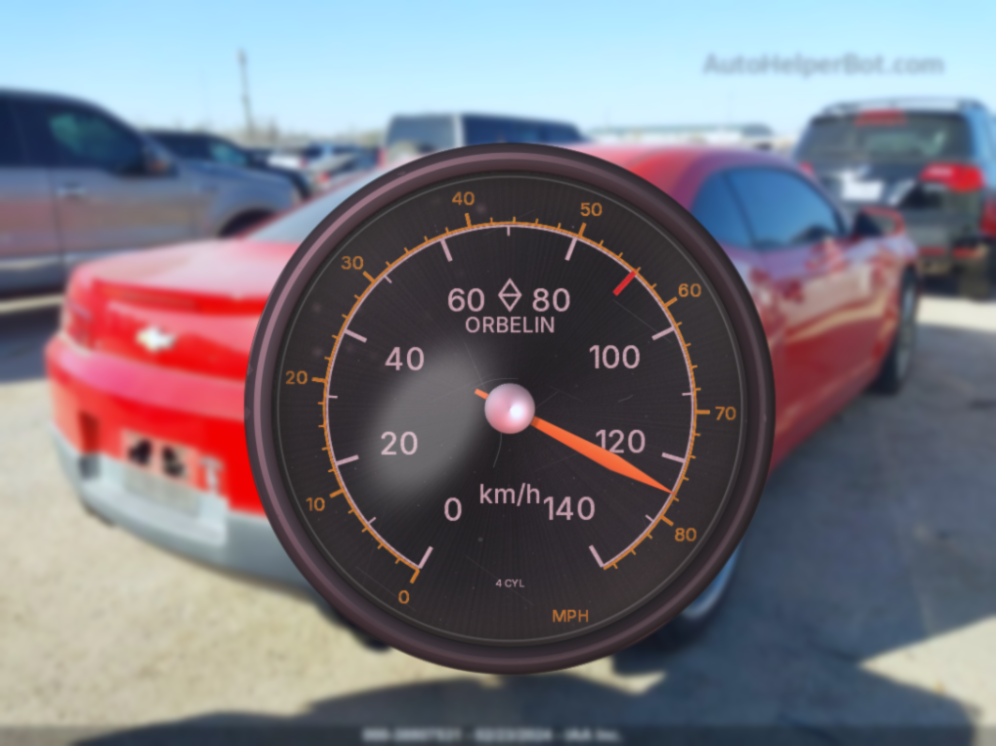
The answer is 125 km/h
